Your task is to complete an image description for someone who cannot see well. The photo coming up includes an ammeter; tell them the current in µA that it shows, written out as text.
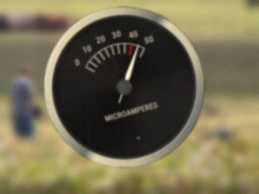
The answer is 45 µA
